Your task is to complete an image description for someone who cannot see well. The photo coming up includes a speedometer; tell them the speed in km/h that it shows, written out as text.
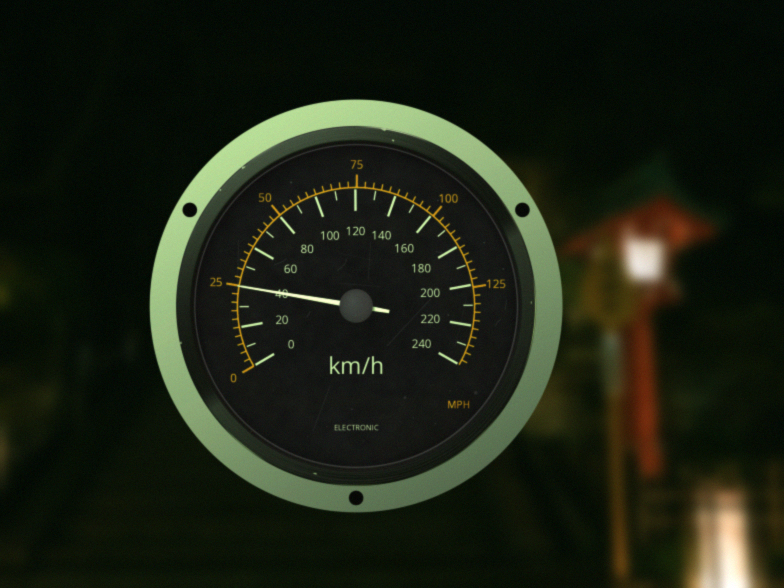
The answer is 40 km/h
